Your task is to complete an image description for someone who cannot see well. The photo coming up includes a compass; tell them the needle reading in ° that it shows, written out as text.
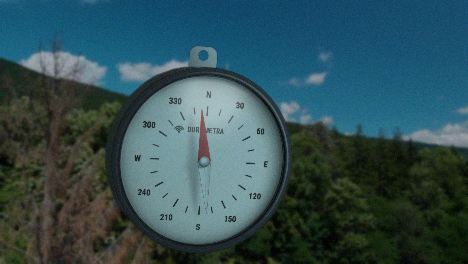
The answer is 352.5 °
